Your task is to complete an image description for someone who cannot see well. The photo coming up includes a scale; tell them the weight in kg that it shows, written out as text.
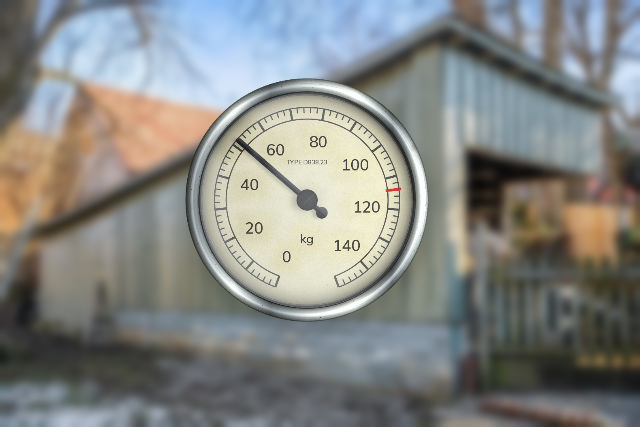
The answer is 52 kg
